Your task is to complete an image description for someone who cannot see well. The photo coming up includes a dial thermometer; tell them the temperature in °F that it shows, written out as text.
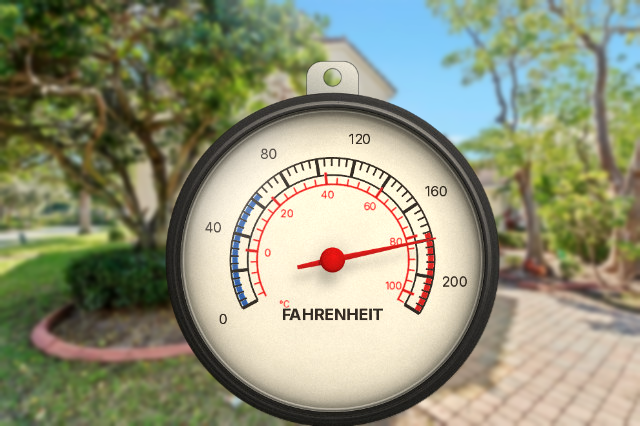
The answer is 180 °F
